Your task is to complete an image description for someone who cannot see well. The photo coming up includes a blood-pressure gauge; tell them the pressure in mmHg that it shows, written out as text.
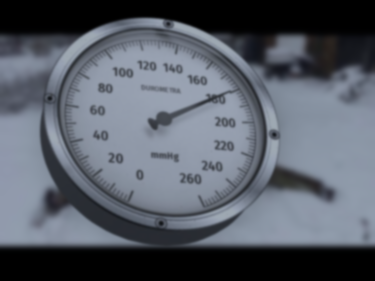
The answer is 180 mmHg
